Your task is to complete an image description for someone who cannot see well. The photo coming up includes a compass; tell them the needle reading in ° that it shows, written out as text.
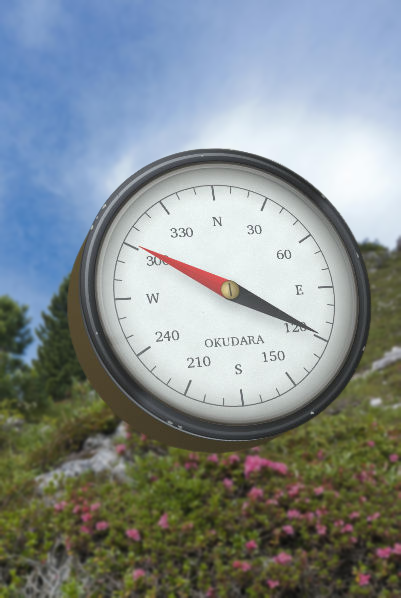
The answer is 300 °
